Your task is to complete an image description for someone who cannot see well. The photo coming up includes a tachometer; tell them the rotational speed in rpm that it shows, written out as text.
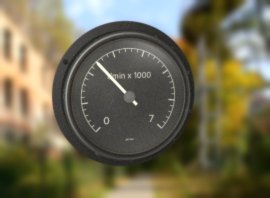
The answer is 2400 rpm
